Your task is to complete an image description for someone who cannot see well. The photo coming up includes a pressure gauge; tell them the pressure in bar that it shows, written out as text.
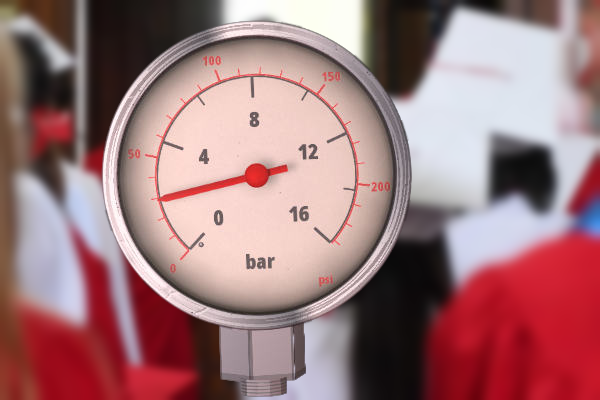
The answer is 2 bar
